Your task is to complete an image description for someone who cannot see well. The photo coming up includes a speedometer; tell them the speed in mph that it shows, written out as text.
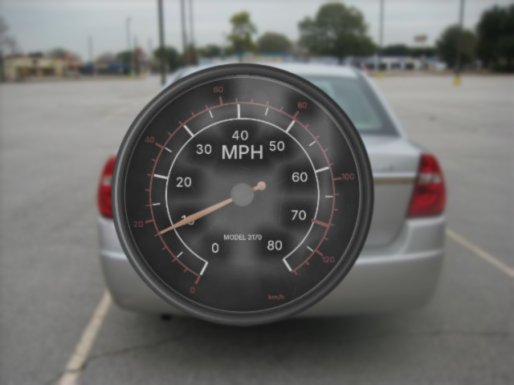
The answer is 10 mph
